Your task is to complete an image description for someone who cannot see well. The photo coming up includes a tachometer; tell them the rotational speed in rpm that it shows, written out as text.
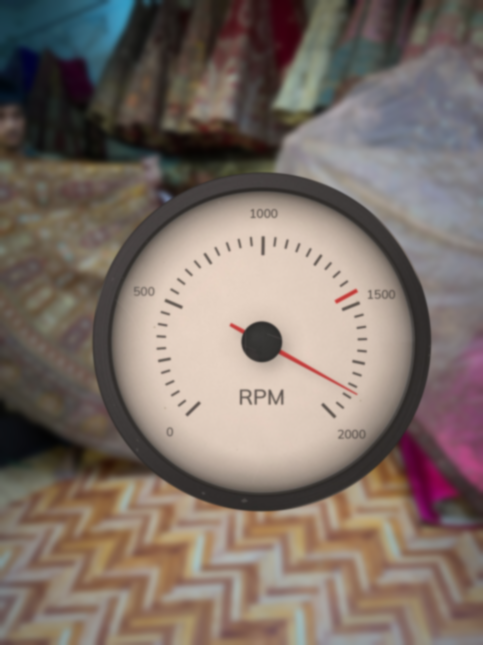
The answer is 1875 rpm
